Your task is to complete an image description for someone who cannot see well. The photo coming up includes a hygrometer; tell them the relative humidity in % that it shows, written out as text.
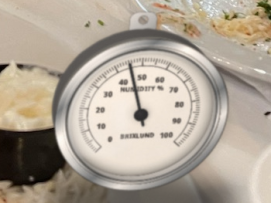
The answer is 45 %
